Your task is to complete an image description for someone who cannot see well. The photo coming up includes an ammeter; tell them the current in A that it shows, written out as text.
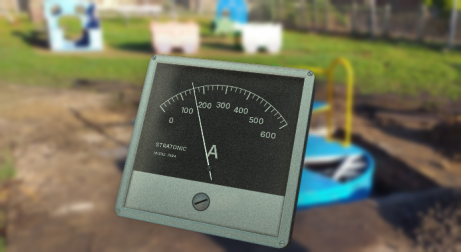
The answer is 160 A
